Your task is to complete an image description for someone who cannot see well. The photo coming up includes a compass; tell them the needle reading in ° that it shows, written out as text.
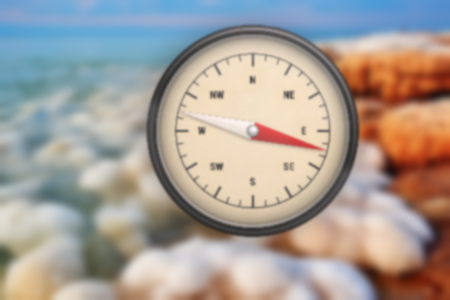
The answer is 105 °
